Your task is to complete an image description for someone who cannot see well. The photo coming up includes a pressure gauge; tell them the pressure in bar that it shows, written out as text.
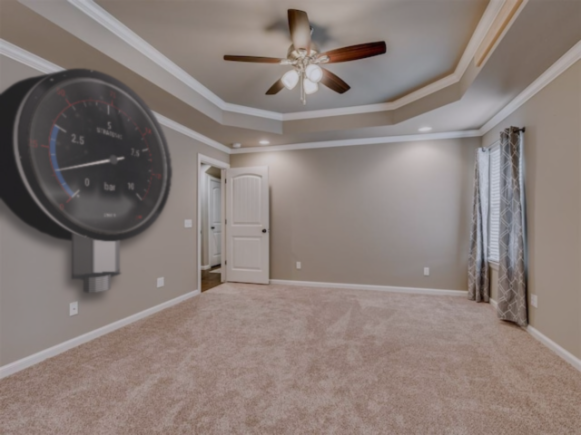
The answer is 1 bar
